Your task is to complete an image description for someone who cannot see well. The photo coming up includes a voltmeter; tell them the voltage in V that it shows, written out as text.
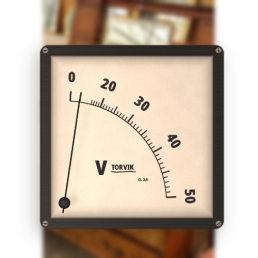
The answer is 10 V
